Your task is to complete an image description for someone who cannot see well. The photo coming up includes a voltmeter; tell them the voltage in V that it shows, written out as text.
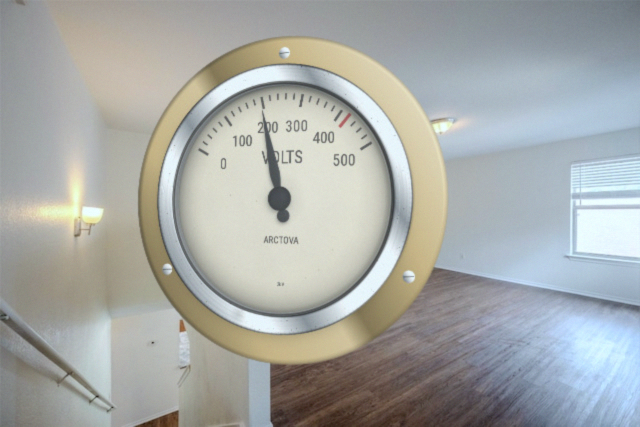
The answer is 200 V
